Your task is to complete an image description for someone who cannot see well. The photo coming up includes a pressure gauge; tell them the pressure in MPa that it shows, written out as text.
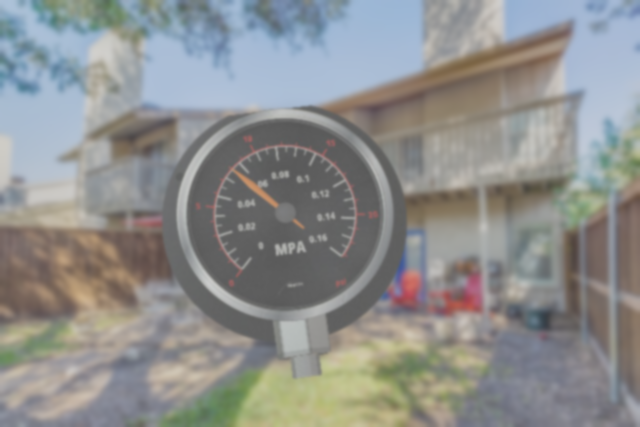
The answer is 0.055 MPa
